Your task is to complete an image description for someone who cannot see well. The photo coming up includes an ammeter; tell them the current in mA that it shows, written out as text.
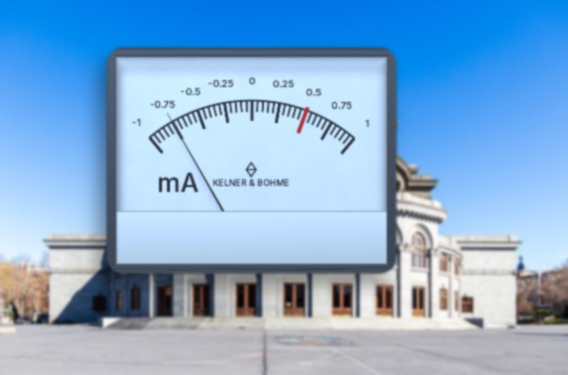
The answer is -0.75 mA
